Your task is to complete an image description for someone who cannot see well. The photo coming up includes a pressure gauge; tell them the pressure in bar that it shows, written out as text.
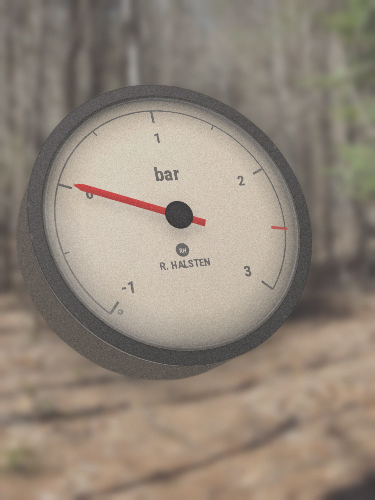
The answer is 0 bar
